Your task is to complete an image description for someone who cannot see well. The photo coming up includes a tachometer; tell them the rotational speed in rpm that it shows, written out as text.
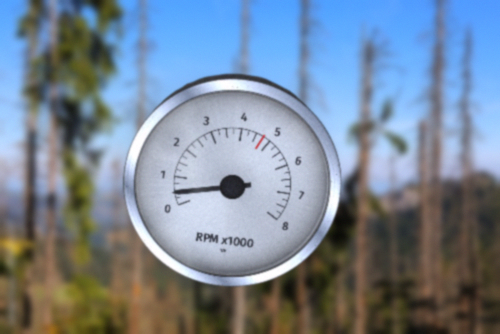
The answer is 500 rpm
